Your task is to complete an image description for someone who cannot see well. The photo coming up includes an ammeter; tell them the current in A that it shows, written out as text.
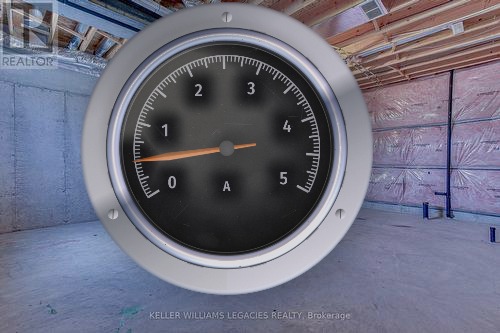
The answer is 0.5 A
